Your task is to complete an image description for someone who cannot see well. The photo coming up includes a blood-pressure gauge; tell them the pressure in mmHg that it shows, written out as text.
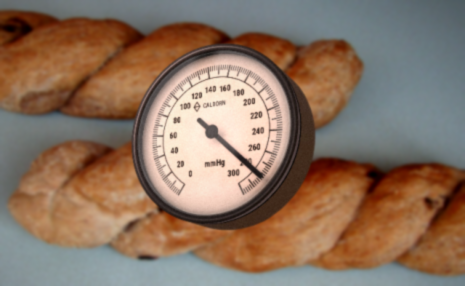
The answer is 280 mmHg
